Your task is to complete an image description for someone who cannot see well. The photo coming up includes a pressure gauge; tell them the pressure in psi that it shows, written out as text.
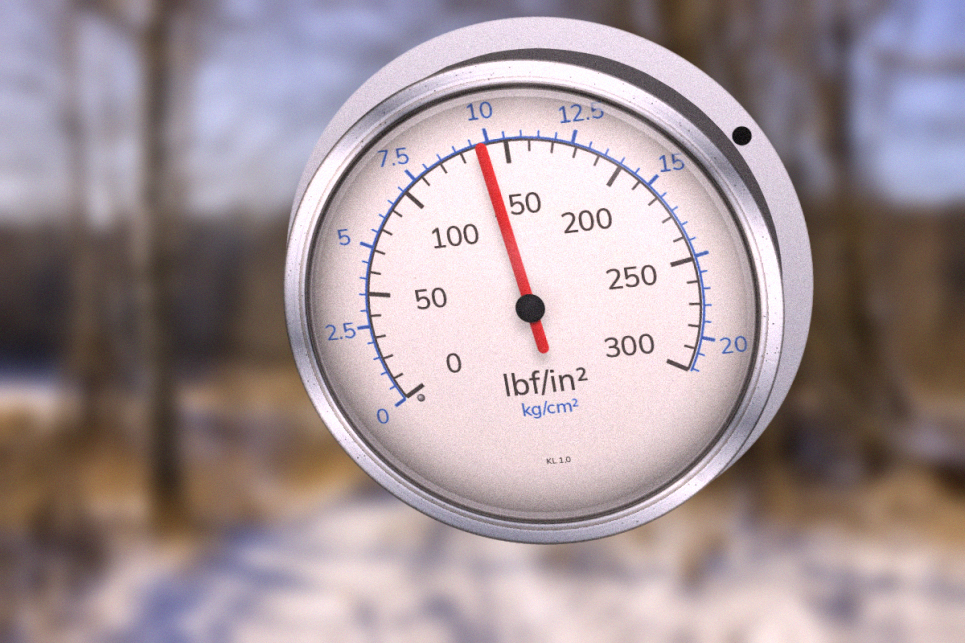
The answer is 140 psi
